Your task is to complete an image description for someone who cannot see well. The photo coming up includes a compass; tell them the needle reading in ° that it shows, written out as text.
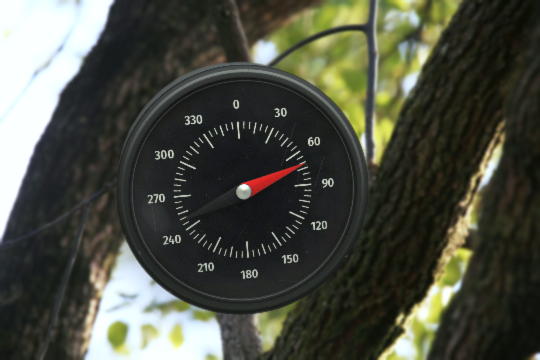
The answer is 70 °
